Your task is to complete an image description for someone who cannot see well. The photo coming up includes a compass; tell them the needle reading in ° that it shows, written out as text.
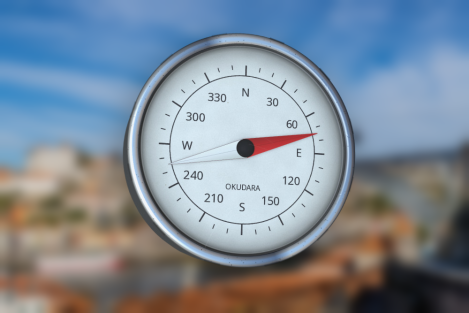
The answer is 75 °
